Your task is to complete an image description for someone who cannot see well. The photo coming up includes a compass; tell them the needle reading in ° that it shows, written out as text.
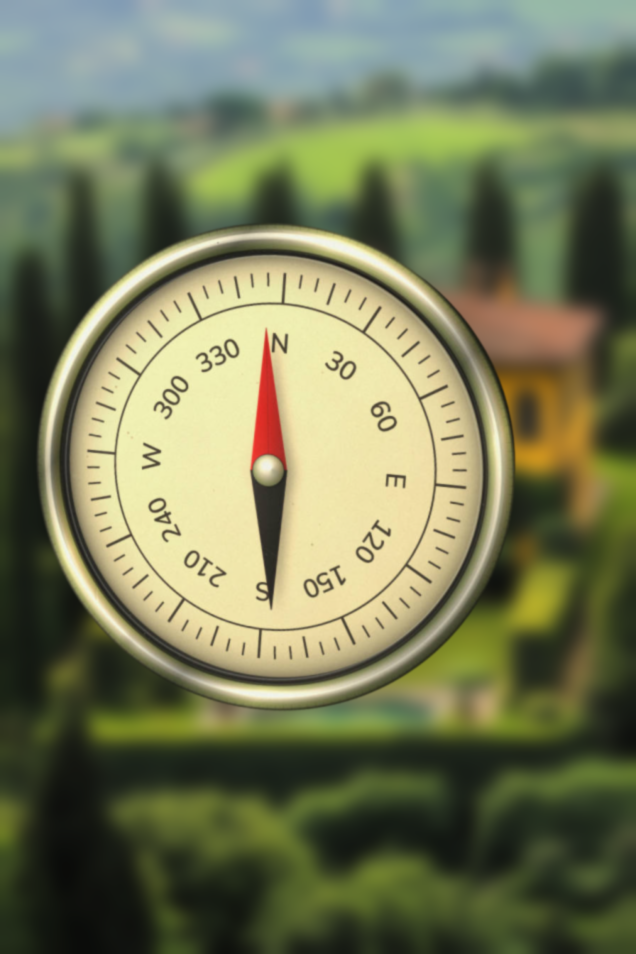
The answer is 355 °
